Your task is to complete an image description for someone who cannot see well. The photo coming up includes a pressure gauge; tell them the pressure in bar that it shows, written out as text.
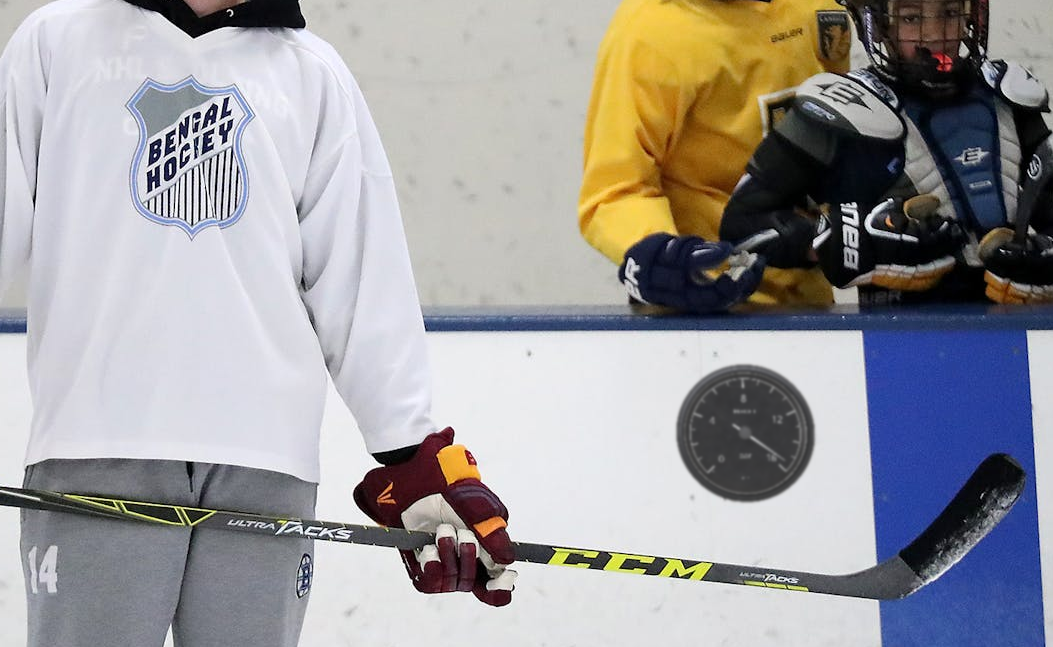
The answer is 15.5 bar
